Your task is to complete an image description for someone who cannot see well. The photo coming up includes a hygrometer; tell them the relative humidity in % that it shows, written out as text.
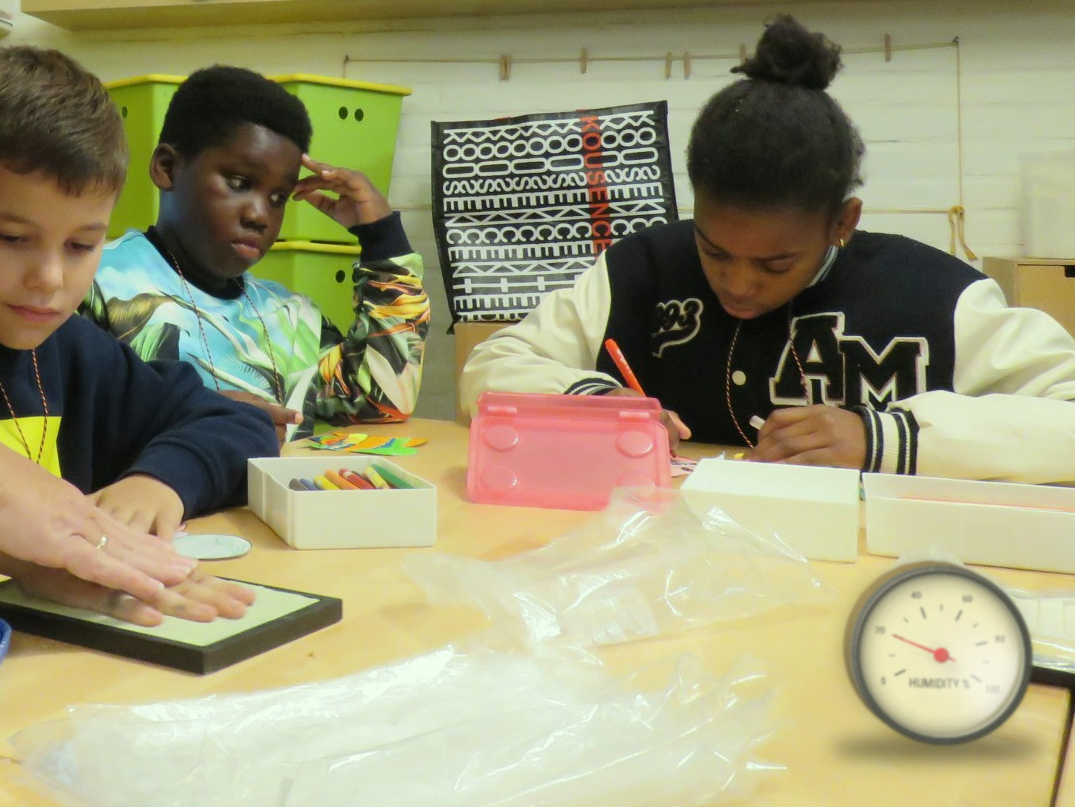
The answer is 20 %
